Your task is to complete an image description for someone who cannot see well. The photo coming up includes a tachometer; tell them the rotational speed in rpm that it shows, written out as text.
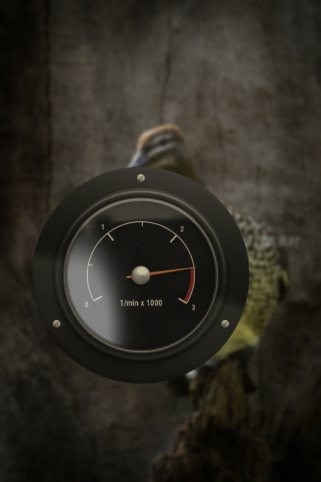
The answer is 2500 rpm
